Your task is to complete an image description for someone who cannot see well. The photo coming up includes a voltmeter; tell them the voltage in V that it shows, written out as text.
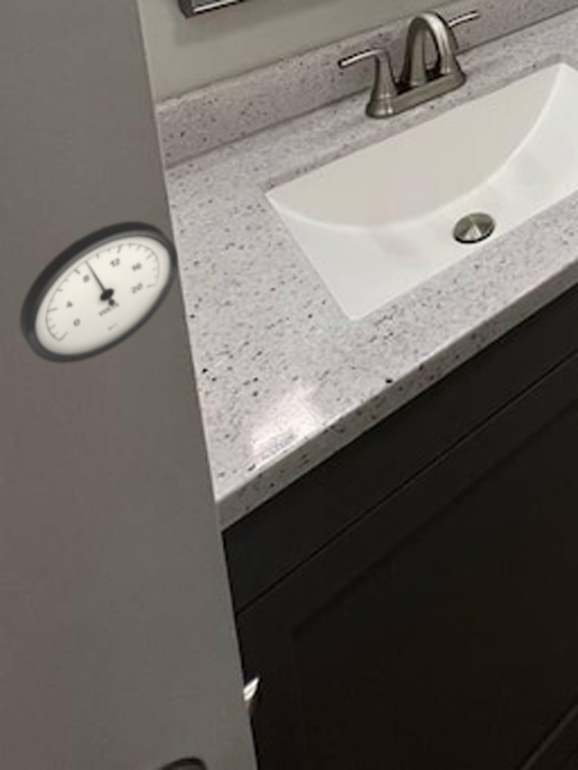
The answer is 9 V
